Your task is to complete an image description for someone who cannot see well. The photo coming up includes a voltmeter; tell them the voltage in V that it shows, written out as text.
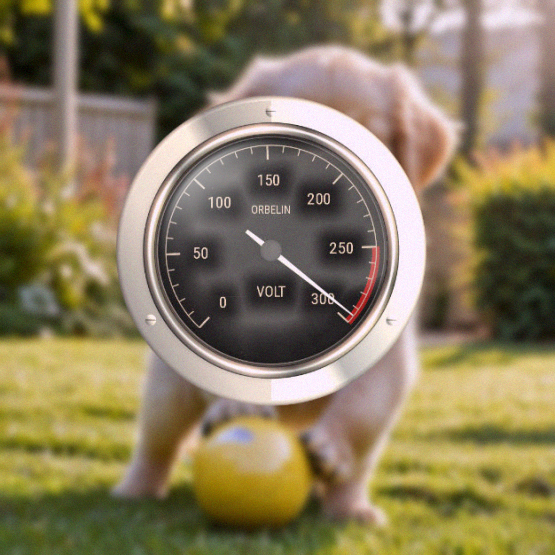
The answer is 295 V
